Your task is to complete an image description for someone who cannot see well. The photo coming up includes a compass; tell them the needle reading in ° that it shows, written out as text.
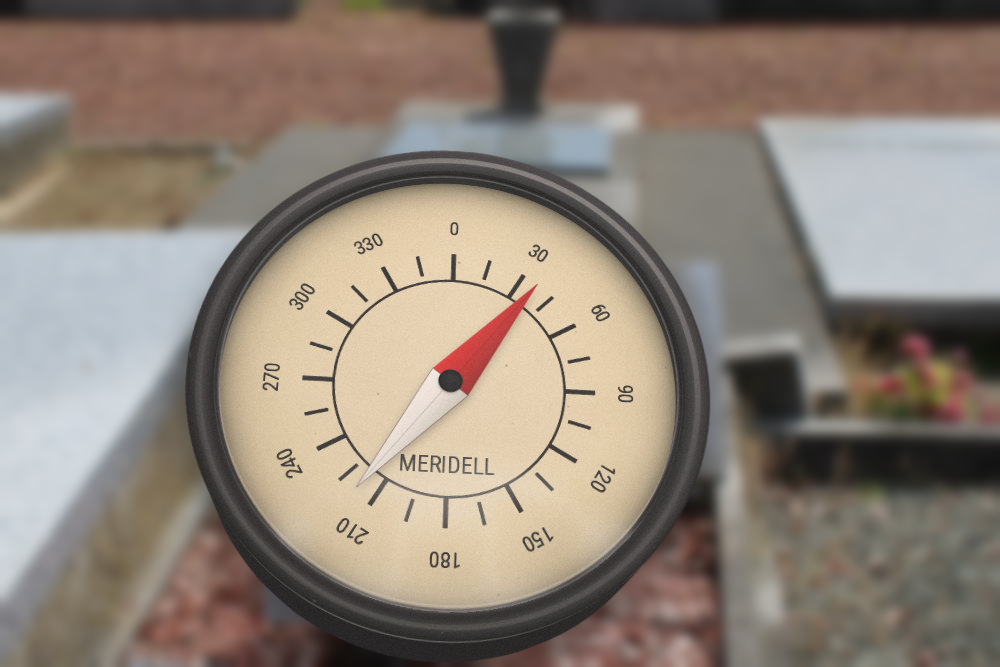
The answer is 37.5 °
